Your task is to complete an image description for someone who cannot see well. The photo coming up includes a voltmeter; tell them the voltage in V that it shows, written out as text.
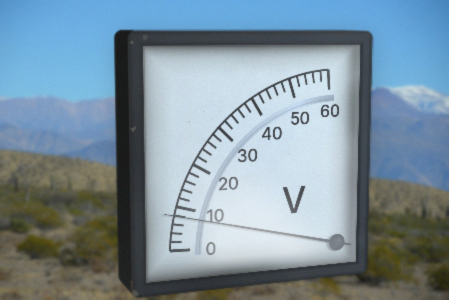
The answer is 8 V
